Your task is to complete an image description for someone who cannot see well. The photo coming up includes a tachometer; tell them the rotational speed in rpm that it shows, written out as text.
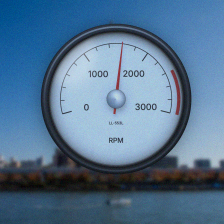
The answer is 1600 rpm
